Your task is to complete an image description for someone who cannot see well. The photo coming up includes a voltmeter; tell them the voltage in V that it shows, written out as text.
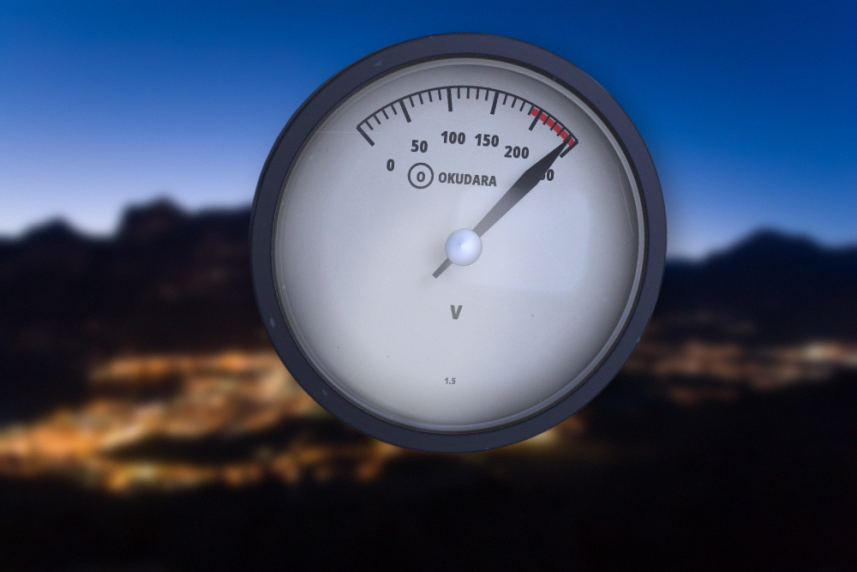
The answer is 240 V
